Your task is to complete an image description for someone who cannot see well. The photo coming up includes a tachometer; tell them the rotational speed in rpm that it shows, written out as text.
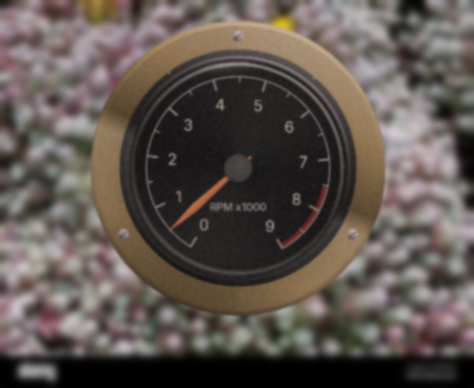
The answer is 500 rpm
